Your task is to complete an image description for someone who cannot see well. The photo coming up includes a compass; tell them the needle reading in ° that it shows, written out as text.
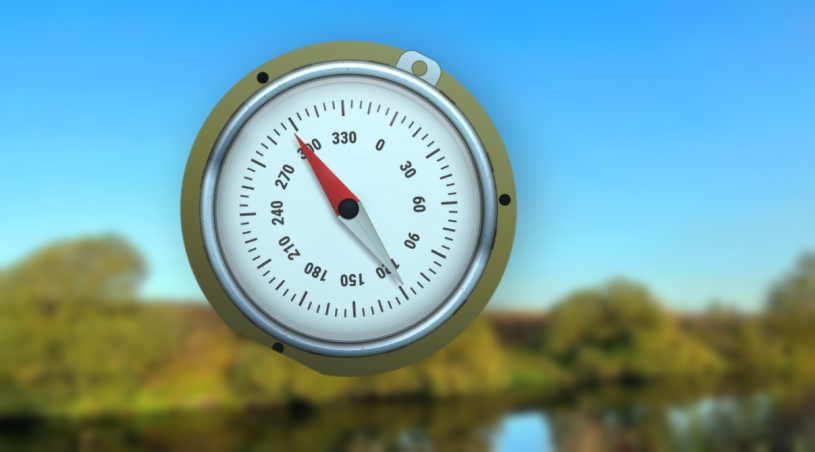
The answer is 297.5 °
